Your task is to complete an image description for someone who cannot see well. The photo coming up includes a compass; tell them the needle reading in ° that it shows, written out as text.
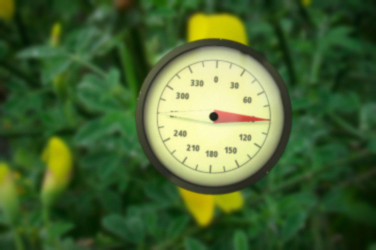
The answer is 90 °
